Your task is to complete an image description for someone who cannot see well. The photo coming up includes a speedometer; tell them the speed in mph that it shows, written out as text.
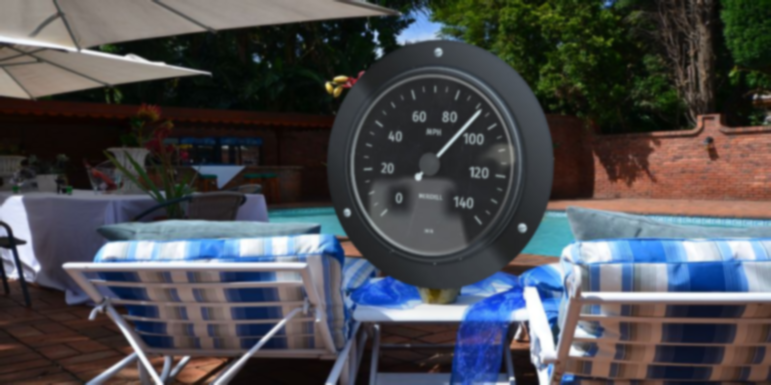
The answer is 92.5 mph
